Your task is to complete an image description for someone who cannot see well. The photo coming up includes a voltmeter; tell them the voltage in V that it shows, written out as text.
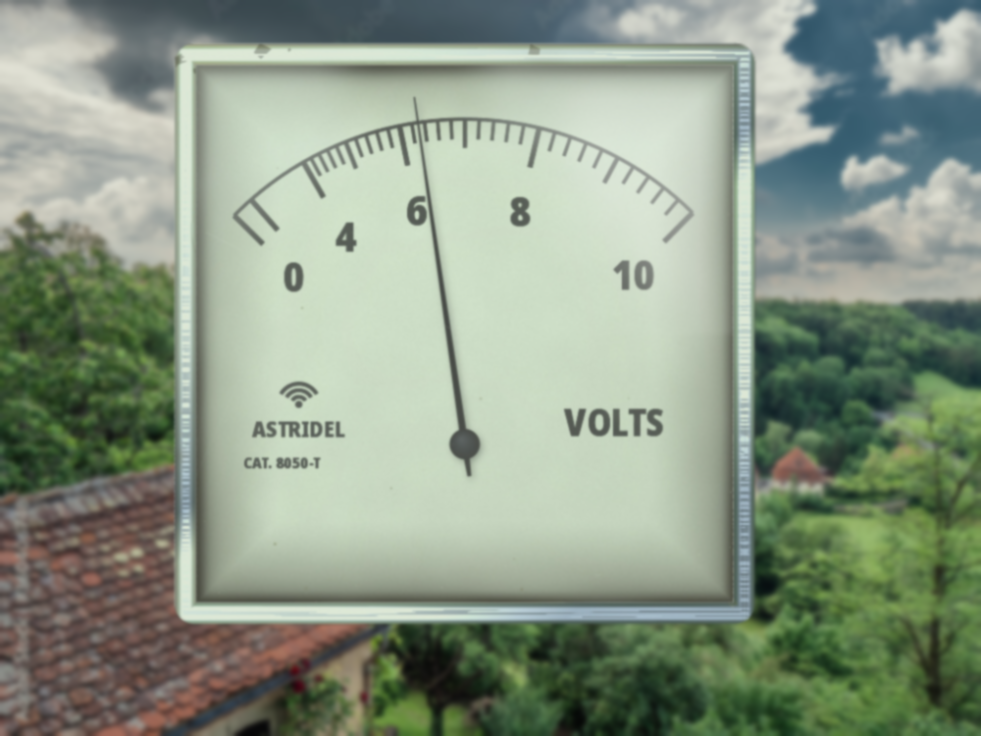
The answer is 6.3 V
